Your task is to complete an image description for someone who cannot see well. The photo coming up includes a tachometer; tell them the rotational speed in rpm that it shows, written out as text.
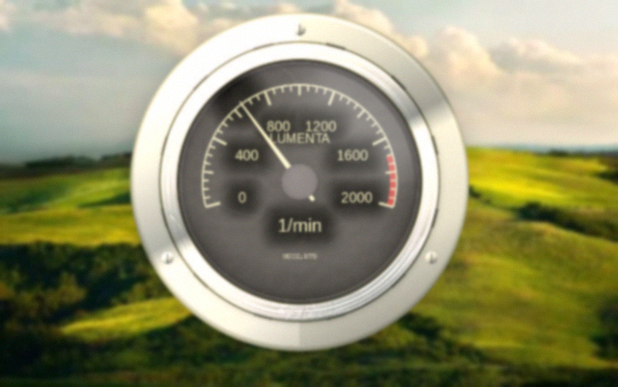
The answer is 650 rpm
